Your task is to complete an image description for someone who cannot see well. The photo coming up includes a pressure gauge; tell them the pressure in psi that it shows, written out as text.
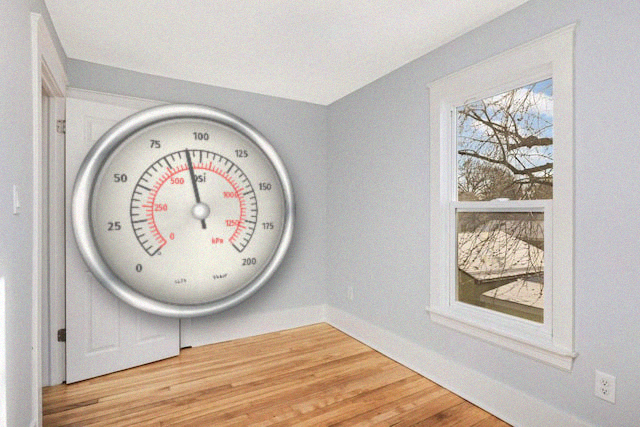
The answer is 90 psi
